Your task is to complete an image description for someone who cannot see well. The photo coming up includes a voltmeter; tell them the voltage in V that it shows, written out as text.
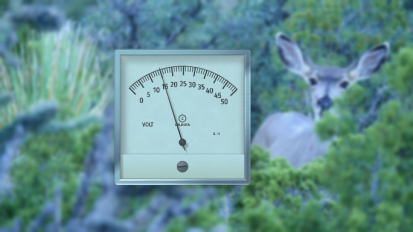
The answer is 15 V
